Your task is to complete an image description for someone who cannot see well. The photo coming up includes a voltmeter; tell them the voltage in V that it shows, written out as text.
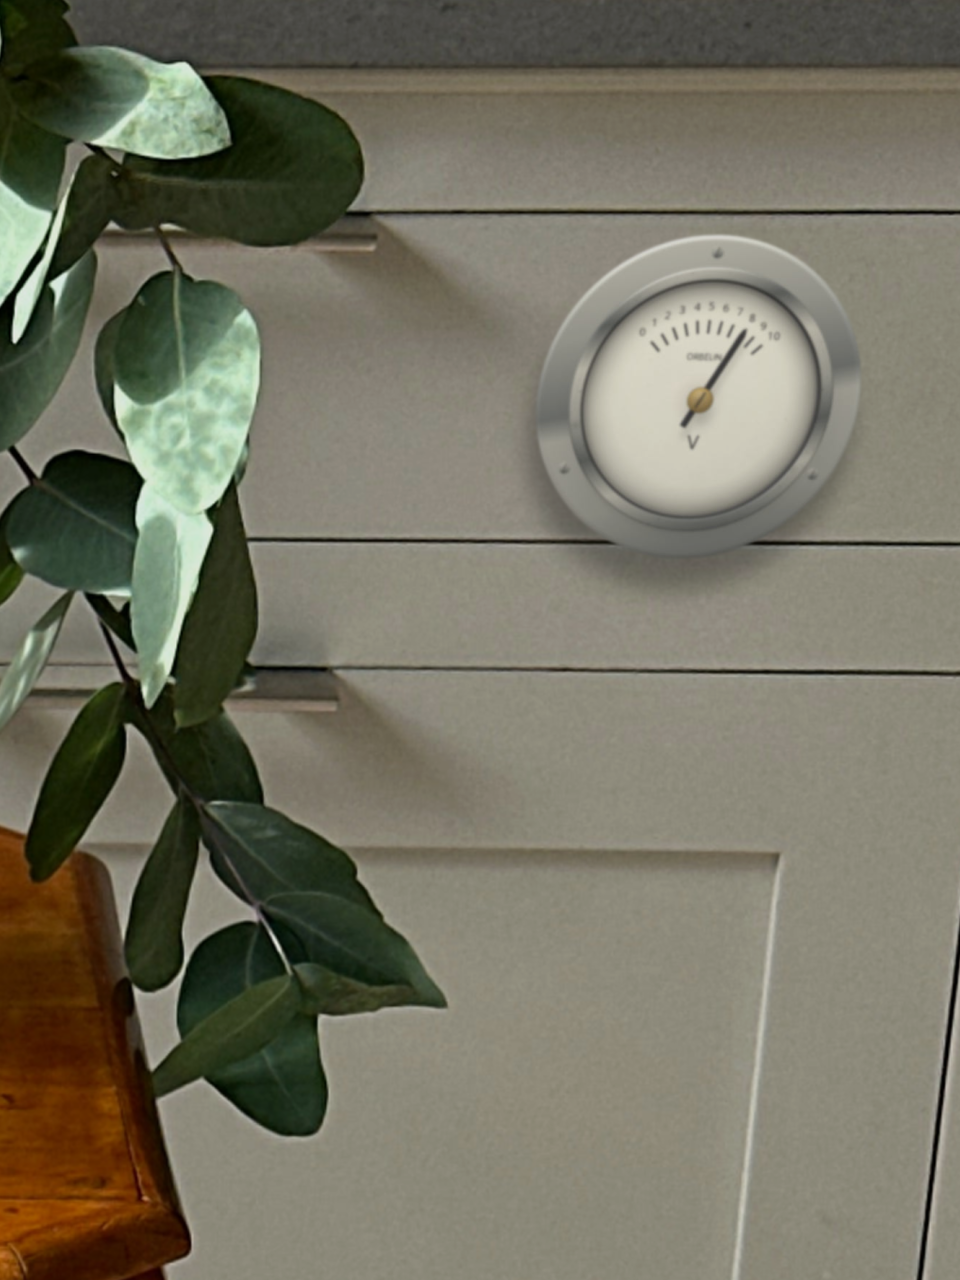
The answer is 8 V
